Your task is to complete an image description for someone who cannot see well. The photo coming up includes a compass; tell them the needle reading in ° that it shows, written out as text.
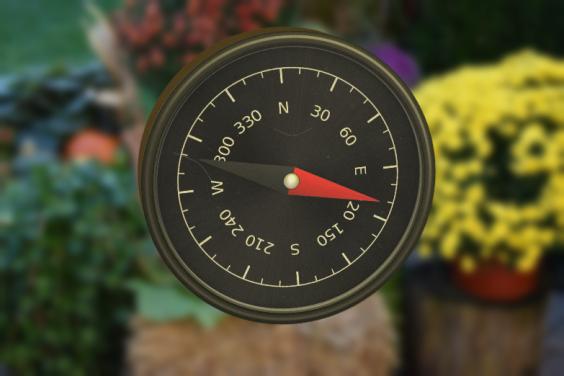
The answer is 110 °
